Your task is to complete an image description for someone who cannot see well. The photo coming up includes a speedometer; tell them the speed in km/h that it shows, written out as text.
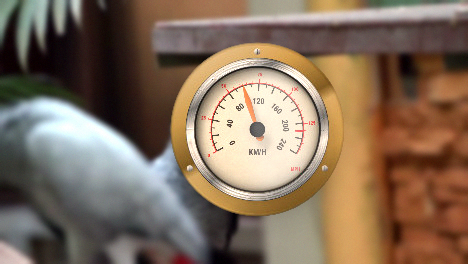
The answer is 100 km/h
